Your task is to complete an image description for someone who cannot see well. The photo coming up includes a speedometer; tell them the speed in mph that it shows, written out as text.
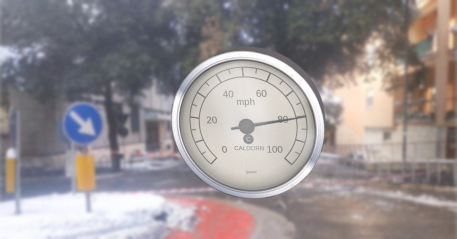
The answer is 80 mph
